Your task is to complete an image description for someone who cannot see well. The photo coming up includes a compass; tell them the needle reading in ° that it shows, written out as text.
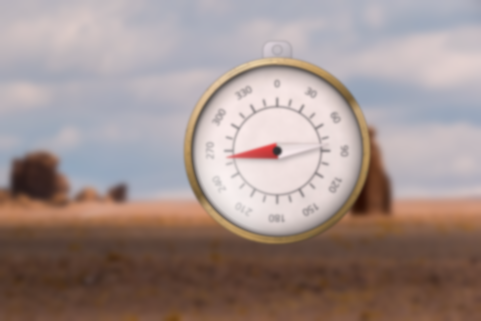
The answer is 262.5 °
